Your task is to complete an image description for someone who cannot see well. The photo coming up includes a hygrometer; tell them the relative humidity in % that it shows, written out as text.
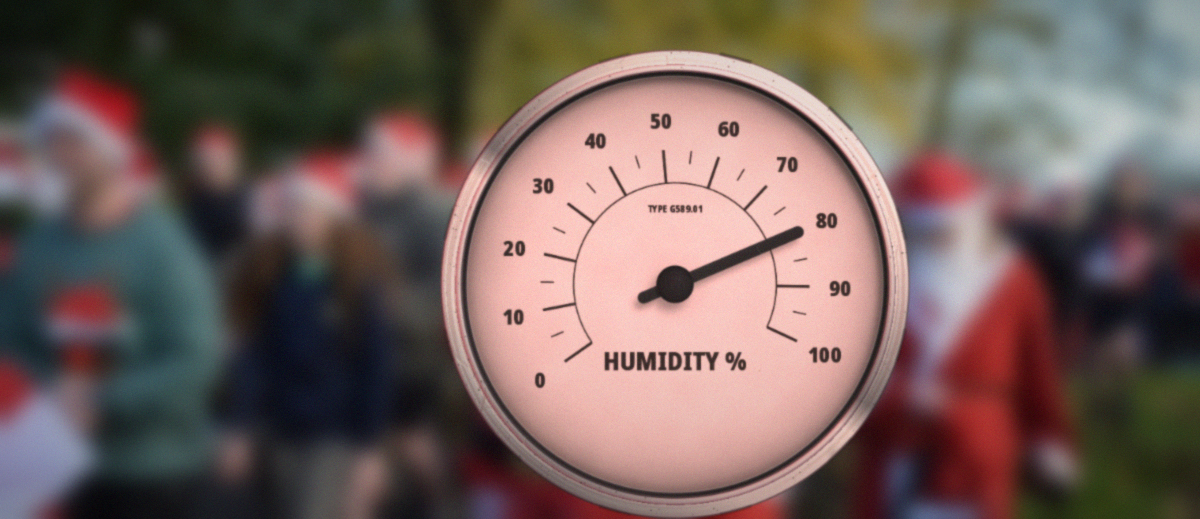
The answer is 80 %
